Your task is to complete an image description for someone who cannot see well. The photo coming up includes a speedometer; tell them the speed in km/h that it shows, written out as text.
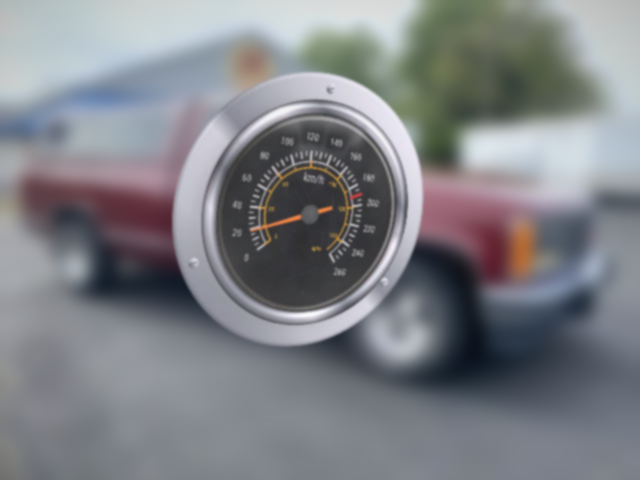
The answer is 20 km/h
